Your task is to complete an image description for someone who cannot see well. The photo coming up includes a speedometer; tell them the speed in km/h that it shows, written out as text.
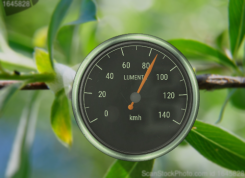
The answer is 85 km/h
